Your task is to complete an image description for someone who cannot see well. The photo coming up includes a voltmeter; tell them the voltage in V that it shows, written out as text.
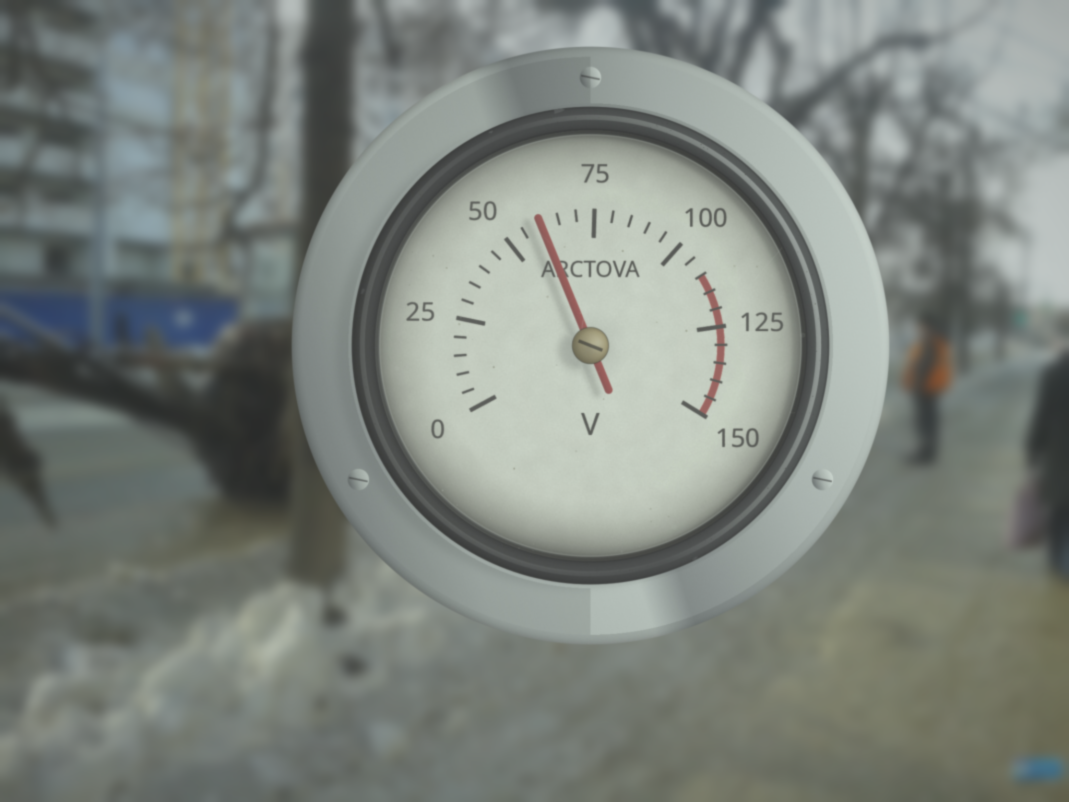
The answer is 60 V
